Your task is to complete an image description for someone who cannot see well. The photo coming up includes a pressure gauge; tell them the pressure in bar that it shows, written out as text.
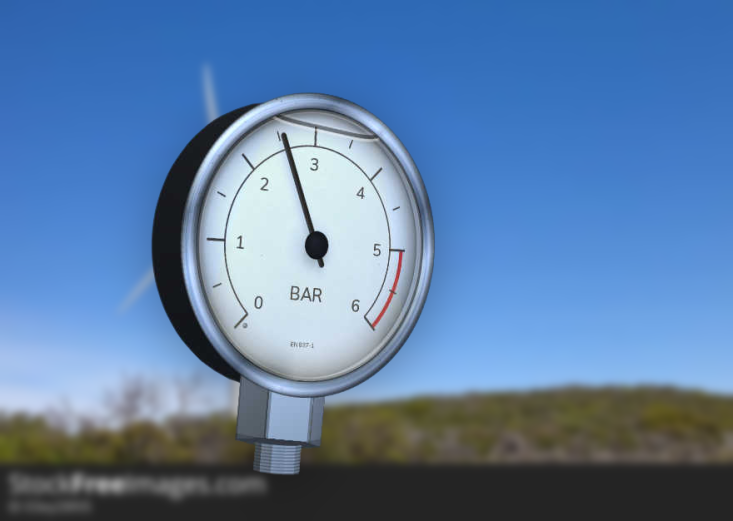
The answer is 2.5 bar
